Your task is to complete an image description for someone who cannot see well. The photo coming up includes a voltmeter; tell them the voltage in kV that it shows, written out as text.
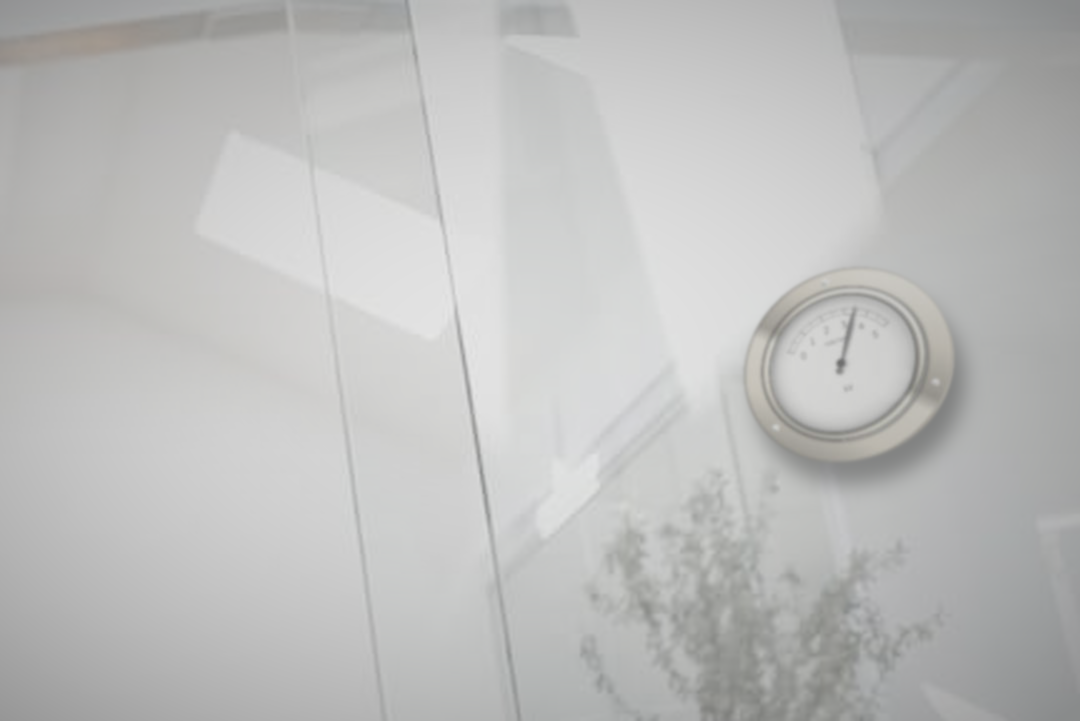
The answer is 3.5 kV
